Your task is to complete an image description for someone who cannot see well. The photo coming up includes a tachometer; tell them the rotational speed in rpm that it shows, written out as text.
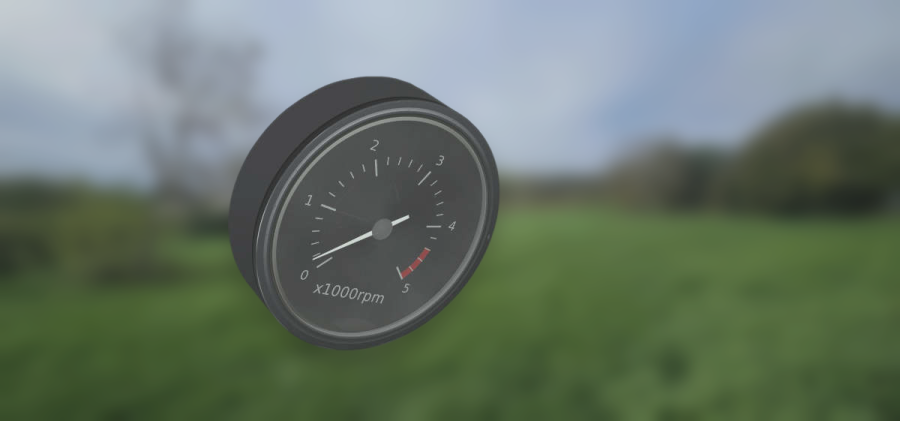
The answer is 200 rpm
